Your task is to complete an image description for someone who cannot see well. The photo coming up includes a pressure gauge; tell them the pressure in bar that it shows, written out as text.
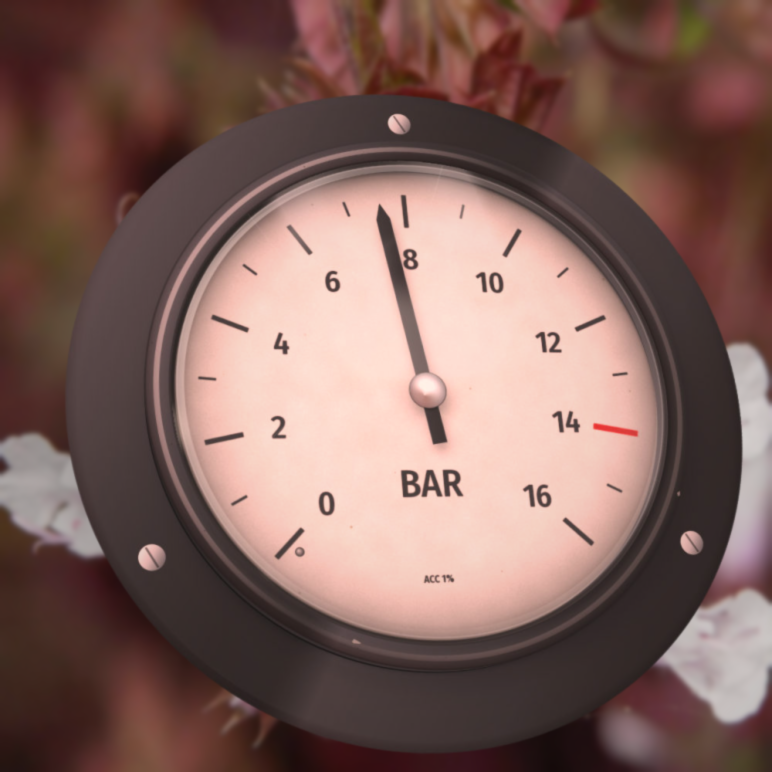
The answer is 7.5 bar
